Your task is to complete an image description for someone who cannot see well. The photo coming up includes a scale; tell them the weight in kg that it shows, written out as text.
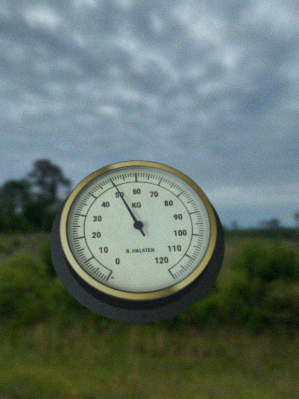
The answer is 50 kg
